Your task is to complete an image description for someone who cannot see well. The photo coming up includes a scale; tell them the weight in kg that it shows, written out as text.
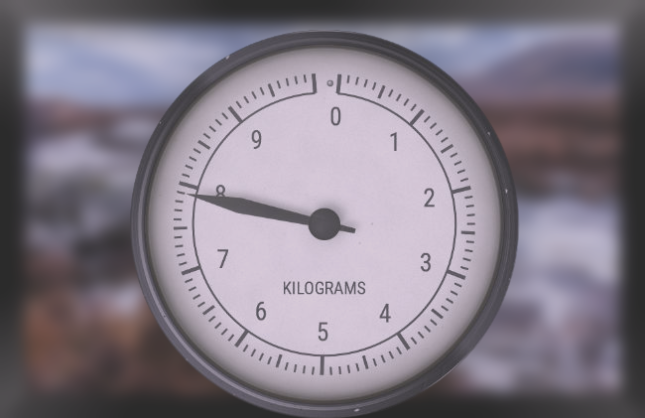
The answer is 7.9 kg
